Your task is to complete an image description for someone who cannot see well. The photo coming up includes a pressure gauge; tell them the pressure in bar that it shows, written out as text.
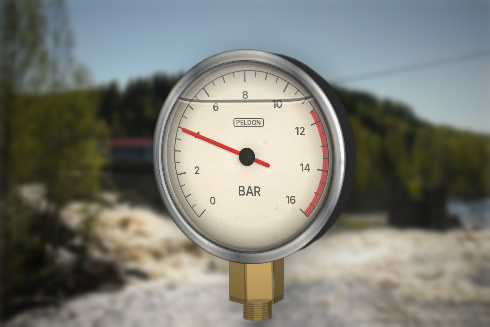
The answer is 4 bar
